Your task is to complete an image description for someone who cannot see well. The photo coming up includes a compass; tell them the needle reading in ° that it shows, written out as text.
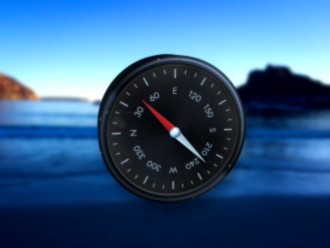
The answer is 45 °
